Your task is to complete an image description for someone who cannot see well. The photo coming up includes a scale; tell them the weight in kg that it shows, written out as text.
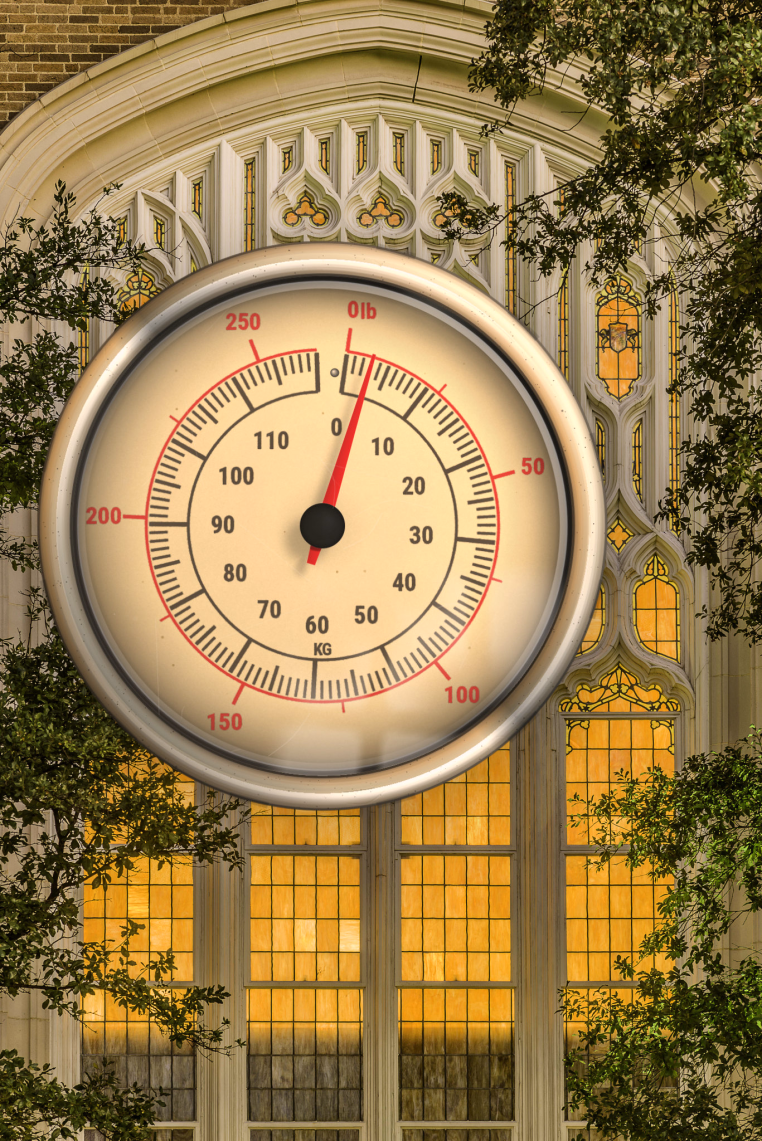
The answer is 3 kg
